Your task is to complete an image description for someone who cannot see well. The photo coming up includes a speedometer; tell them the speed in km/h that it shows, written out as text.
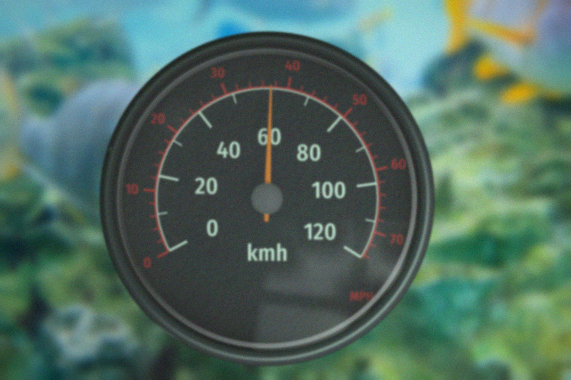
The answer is 60 km/h
